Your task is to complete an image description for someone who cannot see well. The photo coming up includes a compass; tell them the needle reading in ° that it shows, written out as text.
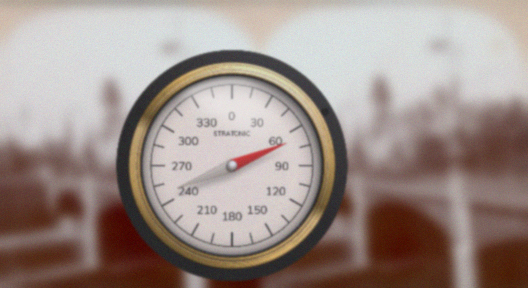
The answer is 67.5 °
